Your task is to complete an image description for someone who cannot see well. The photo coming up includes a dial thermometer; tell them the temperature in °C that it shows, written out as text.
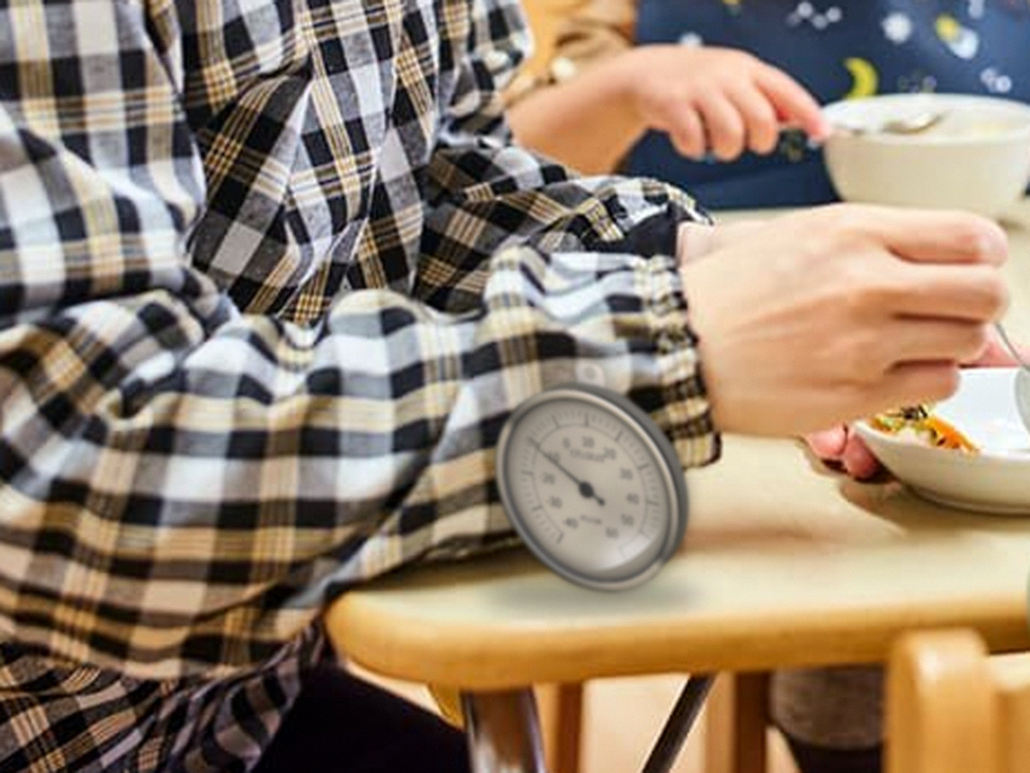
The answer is -10 °C
